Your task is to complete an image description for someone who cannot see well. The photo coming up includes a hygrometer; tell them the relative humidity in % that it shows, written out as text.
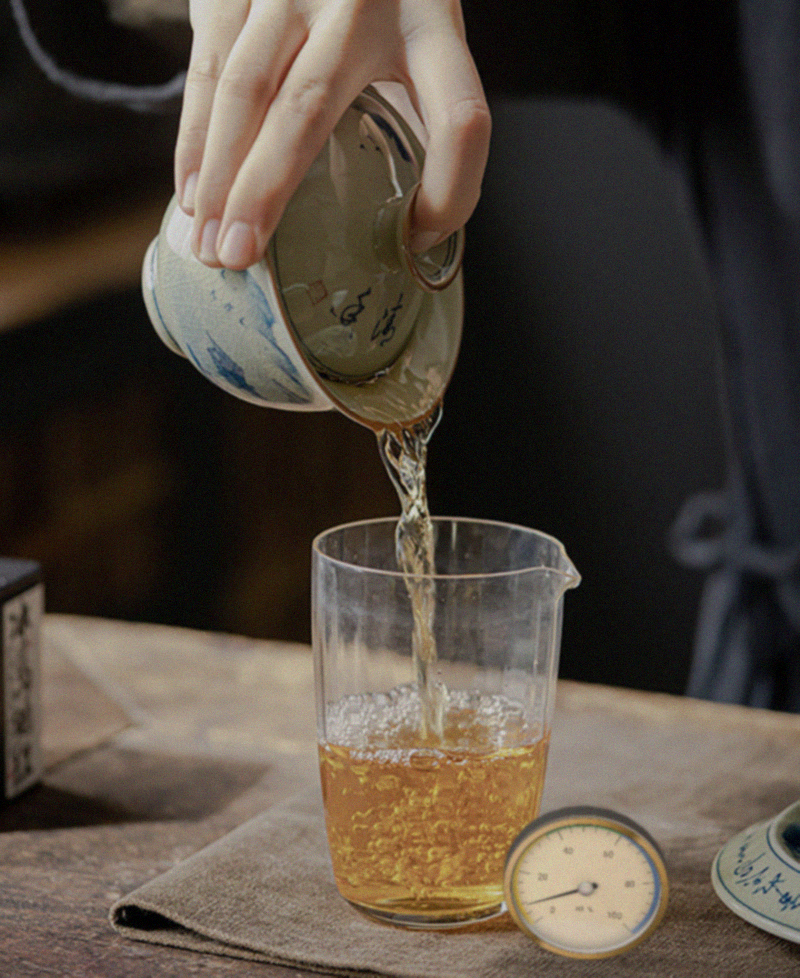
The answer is 8 %
